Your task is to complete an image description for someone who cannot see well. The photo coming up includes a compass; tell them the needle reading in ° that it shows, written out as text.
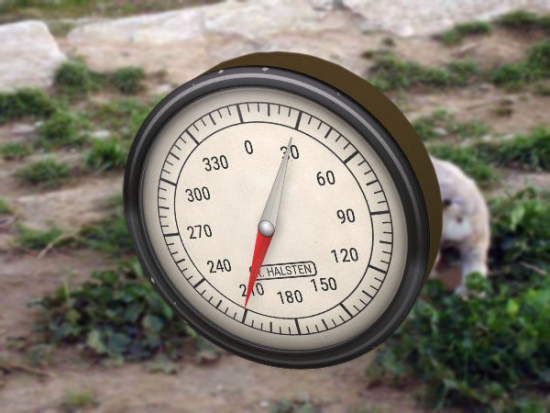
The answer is 210 °
